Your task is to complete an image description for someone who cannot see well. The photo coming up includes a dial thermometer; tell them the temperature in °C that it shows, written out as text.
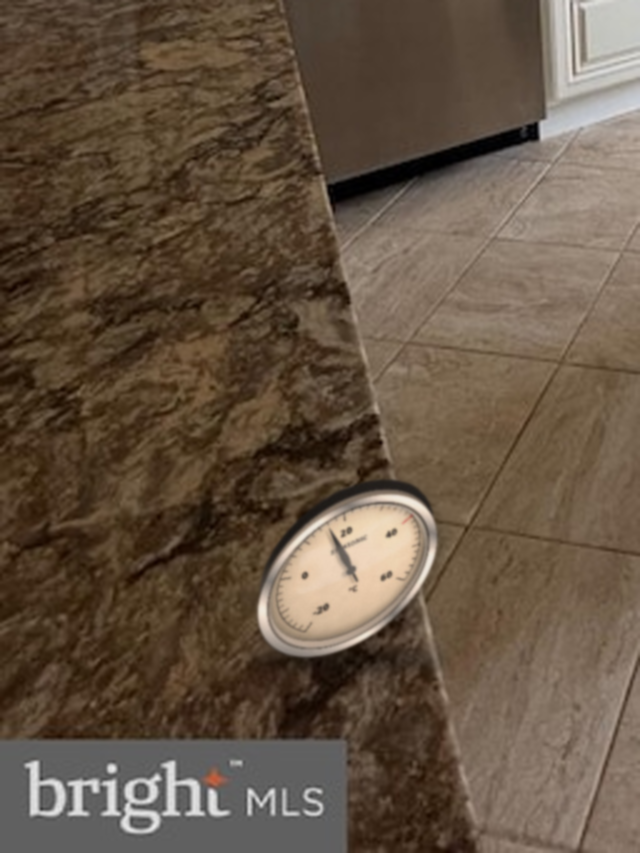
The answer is 16 °C
